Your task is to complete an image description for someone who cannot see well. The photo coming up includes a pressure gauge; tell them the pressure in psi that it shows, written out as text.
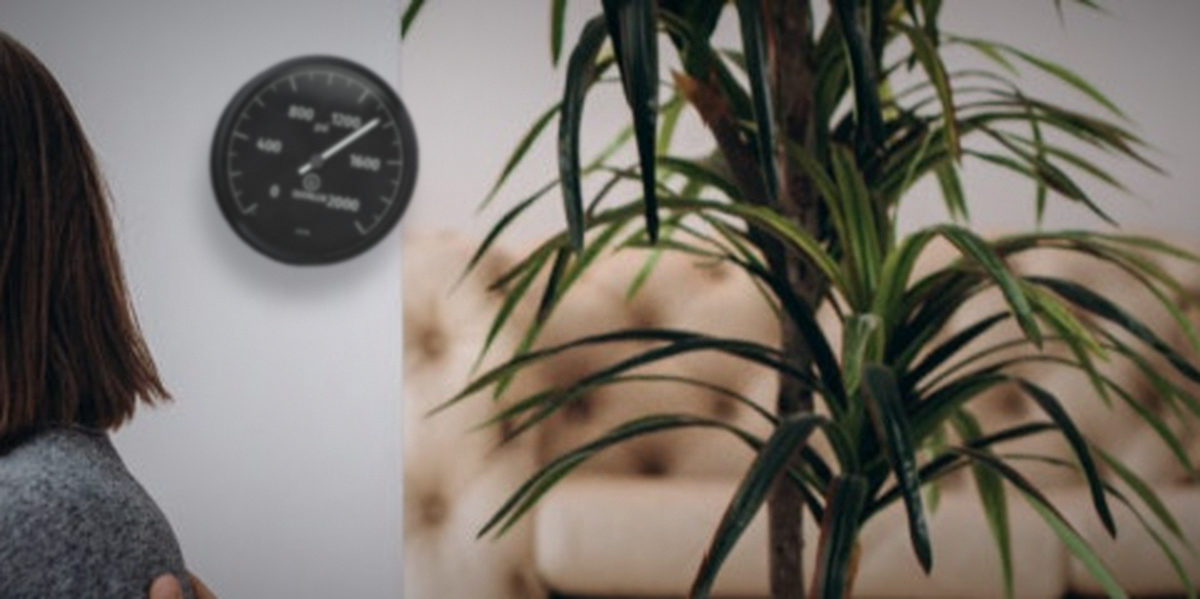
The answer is 1350 psi
